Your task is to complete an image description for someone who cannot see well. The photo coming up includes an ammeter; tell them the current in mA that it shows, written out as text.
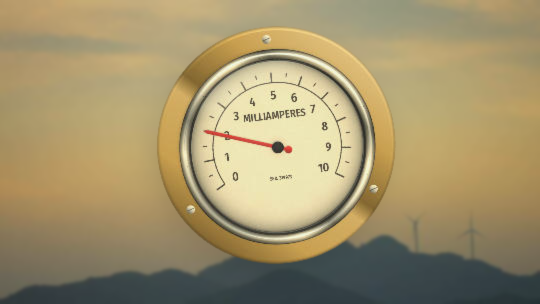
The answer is 2 mA
